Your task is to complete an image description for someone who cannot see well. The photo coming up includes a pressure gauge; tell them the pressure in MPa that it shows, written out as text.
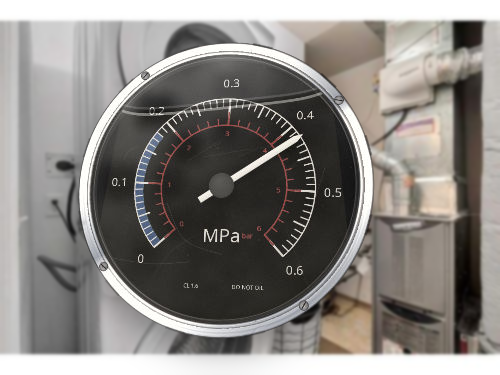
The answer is 0.42 MPa
